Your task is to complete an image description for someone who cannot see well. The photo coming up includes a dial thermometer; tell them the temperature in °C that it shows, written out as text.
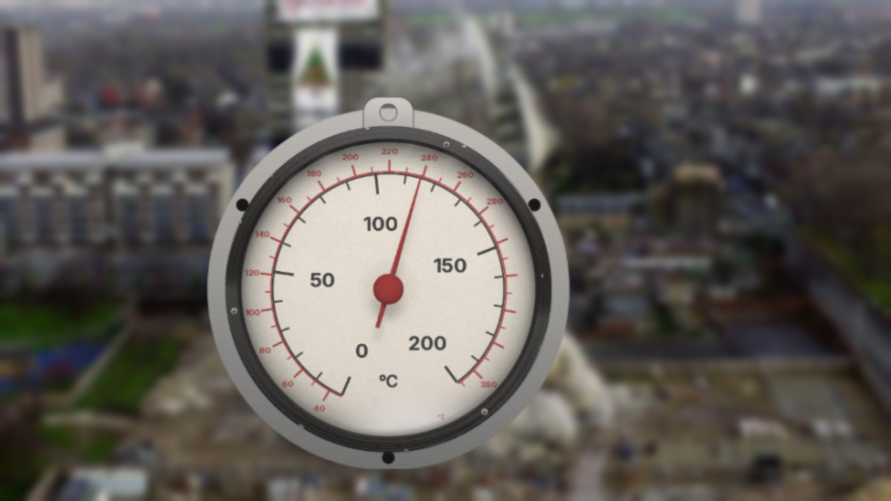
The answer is 115 °C
